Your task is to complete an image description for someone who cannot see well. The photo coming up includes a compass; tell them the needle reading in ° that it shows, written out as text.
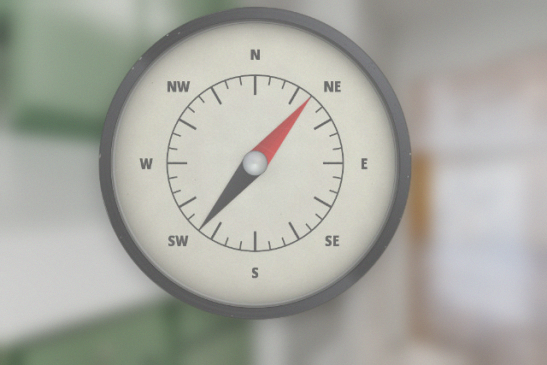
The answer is 40 °
